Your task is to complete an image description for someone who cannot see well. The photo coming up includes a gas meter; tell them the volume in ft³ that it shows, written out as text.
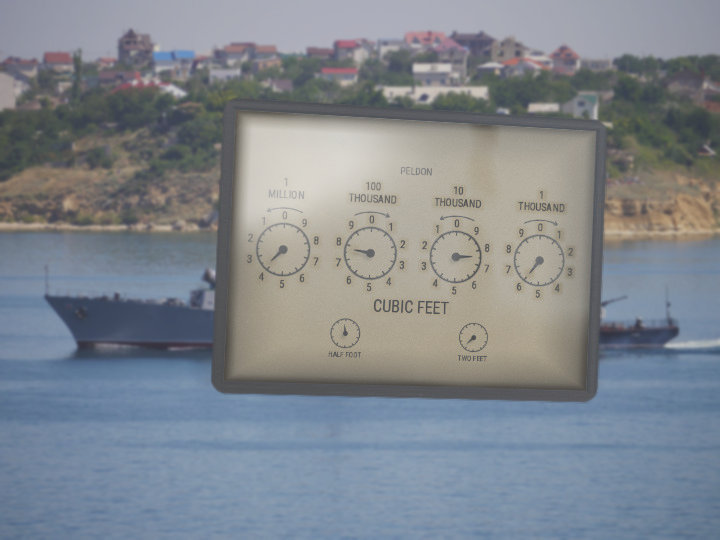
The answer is 377600 ft³
